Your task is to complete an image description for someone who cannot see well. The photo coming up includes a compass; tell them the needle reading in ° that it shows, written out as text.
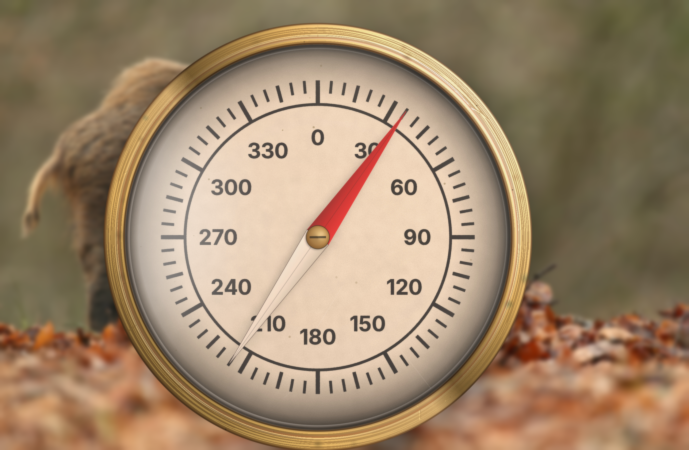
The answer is 35 °
